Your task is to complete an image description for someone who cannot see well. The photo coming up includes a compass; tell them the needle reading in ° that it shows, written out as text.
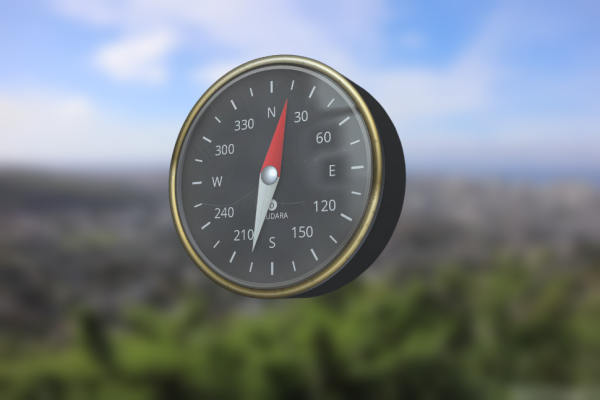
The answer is 15 °
